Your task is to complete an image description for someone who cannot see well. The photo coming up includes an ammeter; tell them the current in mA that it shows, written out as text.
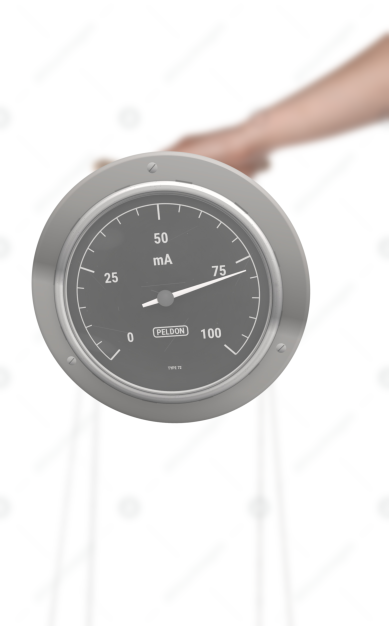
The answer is 77.5 mA
